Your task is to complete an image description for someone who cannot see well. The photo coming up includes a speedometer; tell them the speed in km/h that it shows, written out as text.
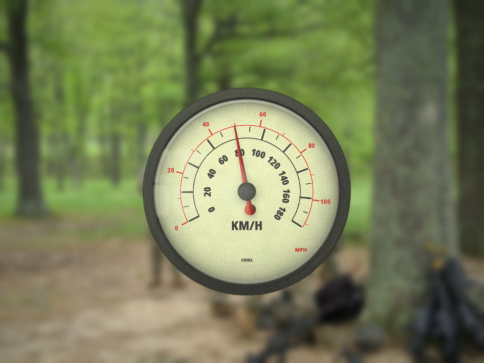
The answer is 80 km/h
